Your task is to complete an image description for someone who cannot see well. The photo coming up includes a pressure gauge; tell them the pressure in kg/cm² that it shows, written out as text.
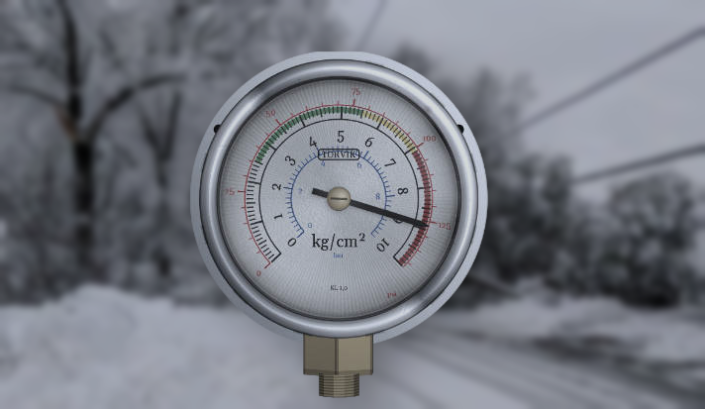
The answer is 8.9 kg/cm²
